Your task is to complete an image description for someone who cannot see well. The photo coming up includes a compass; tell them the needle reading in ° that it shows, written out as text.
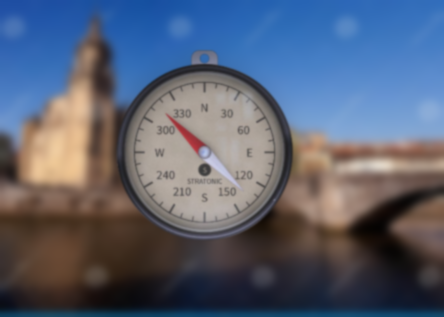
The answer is 315 °
